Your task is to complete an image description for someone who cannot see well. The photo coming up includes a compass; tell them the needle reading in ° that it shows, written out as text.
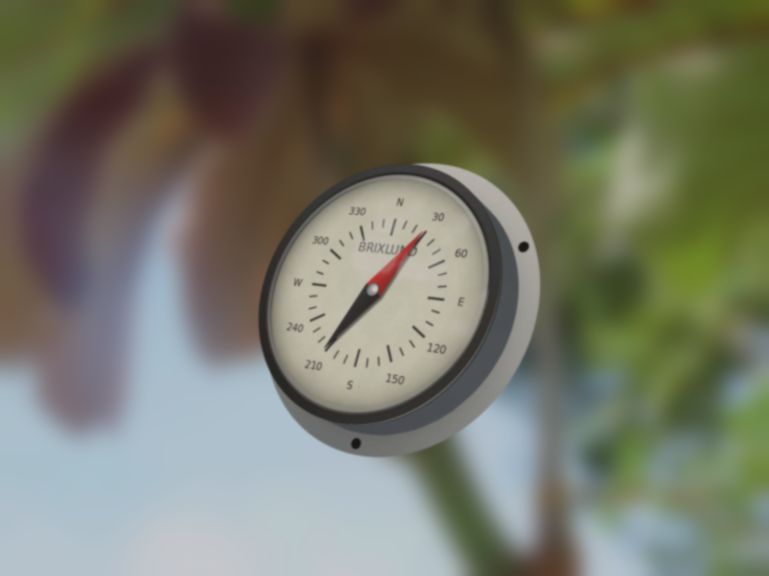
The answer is 30 °
